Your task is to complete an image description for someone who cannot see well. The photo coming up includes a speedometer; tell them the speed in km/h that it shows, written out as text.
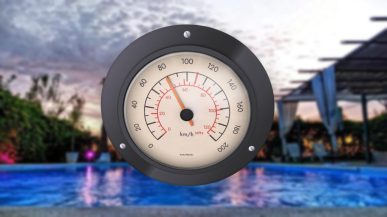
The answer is 80 km/h
